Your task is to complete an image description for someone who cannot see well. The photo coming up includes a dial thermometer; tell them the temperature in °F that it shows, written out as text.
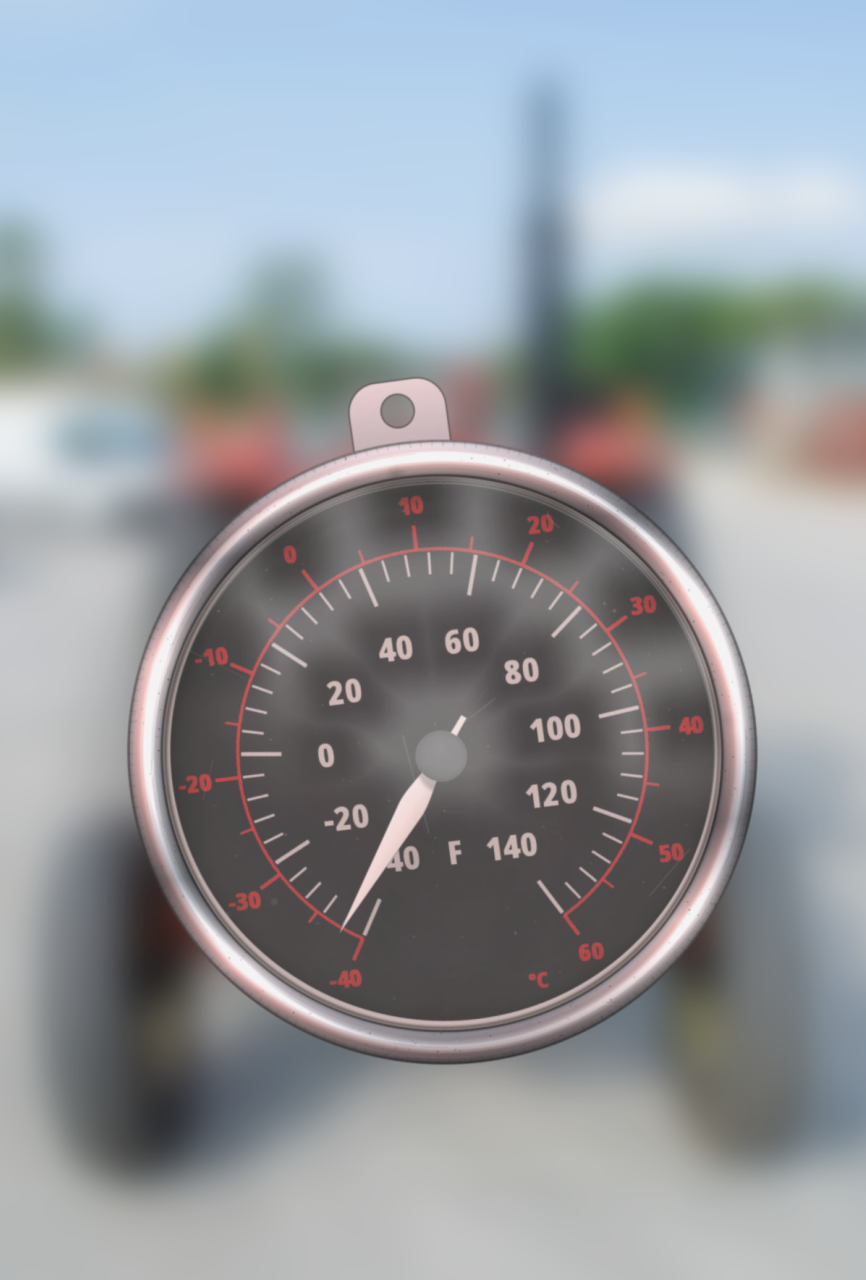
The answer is -36 °F
